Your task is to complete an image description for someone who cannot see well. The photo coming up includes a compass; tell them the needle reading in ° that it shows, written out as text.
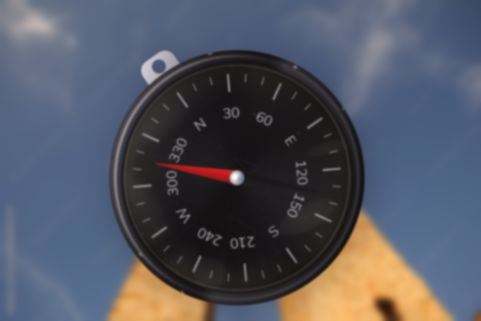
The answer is 315 °
